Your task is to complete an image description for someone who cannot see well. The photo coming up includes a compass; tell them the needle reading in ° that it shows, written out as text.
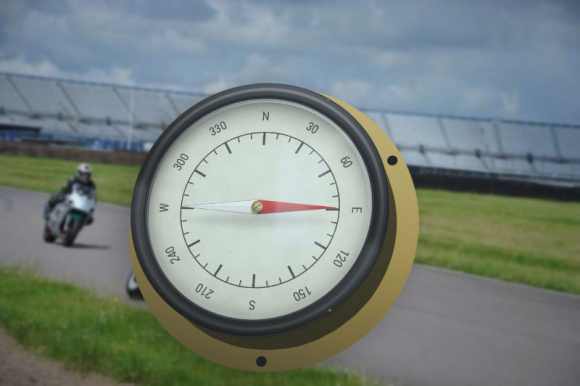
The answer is 90 °
